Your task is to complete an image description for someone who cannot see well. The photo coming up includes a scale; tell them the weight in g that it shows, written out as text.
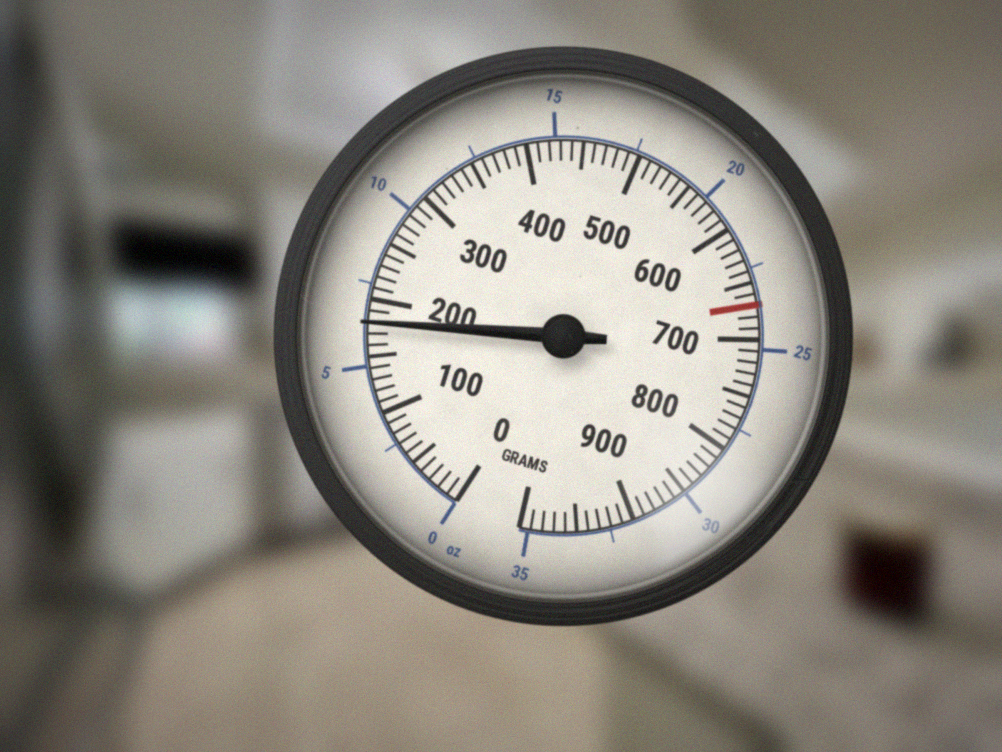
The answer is 180 g
